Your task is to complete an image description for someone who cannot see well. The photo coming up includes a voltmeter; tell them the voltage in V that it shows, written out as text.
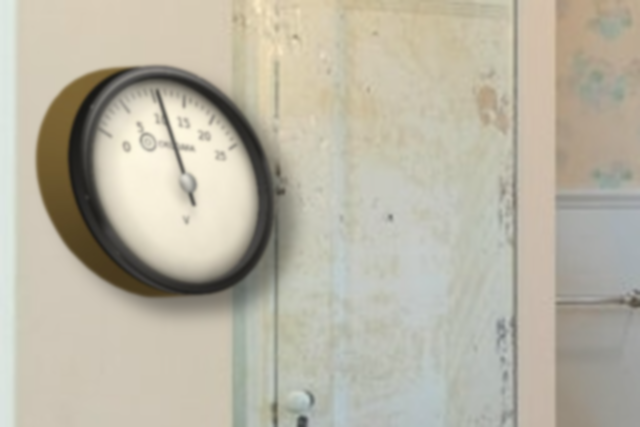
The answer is 10 V
